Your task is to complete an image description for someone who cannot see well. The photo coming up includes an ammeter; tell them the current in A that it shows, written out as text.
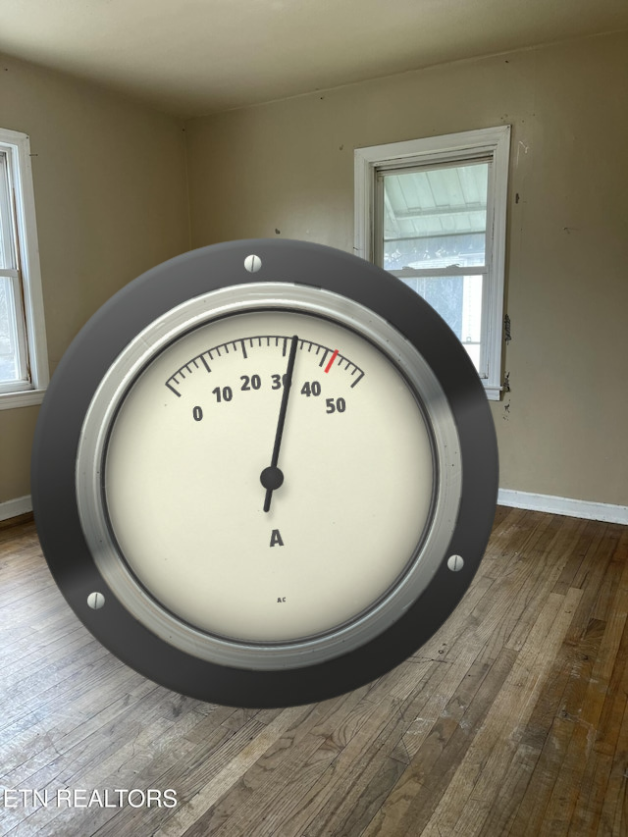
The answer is 32 A
